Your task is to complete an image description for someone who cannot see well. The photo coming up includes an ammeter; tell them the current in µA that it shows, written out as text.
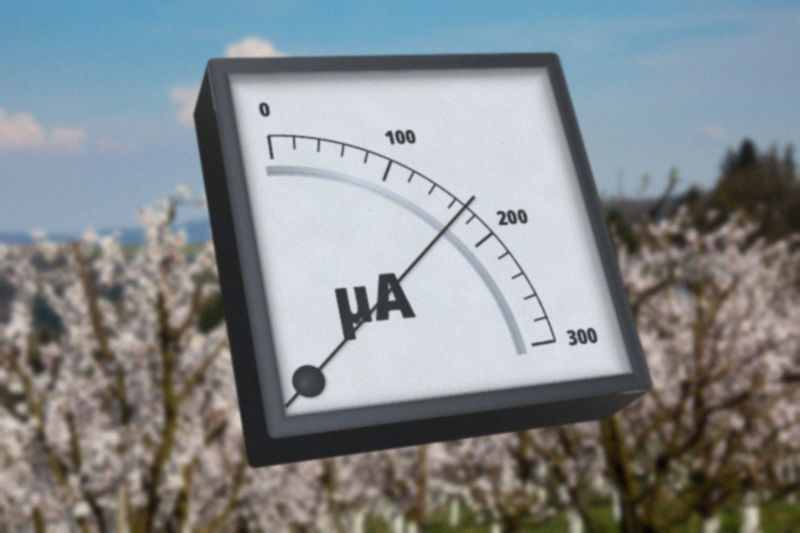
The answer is 170 µA
